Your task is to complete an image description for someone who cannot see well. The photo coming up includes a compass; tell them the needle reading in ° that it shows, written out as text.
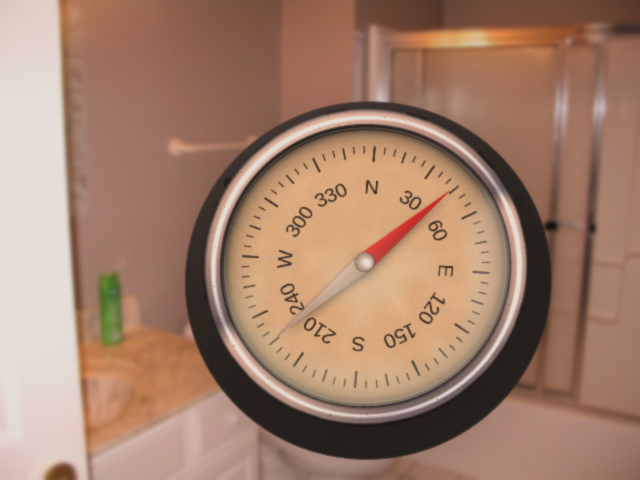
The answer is 45 °
